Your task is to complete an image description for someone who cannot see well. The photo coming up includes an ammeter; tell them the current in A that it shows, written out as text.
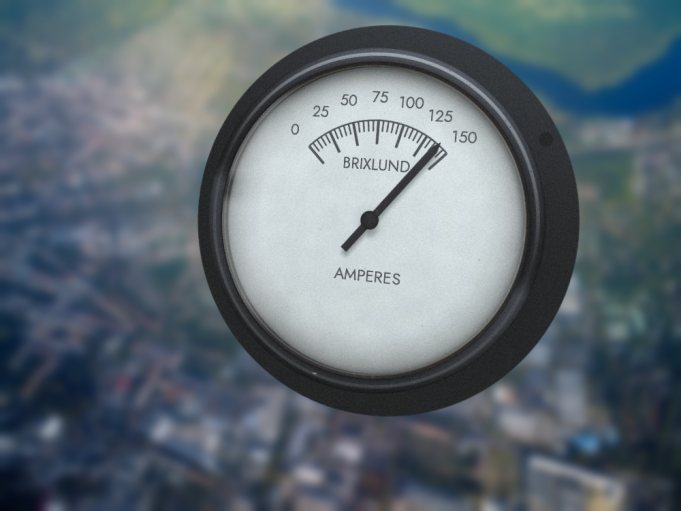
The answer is 140 A
